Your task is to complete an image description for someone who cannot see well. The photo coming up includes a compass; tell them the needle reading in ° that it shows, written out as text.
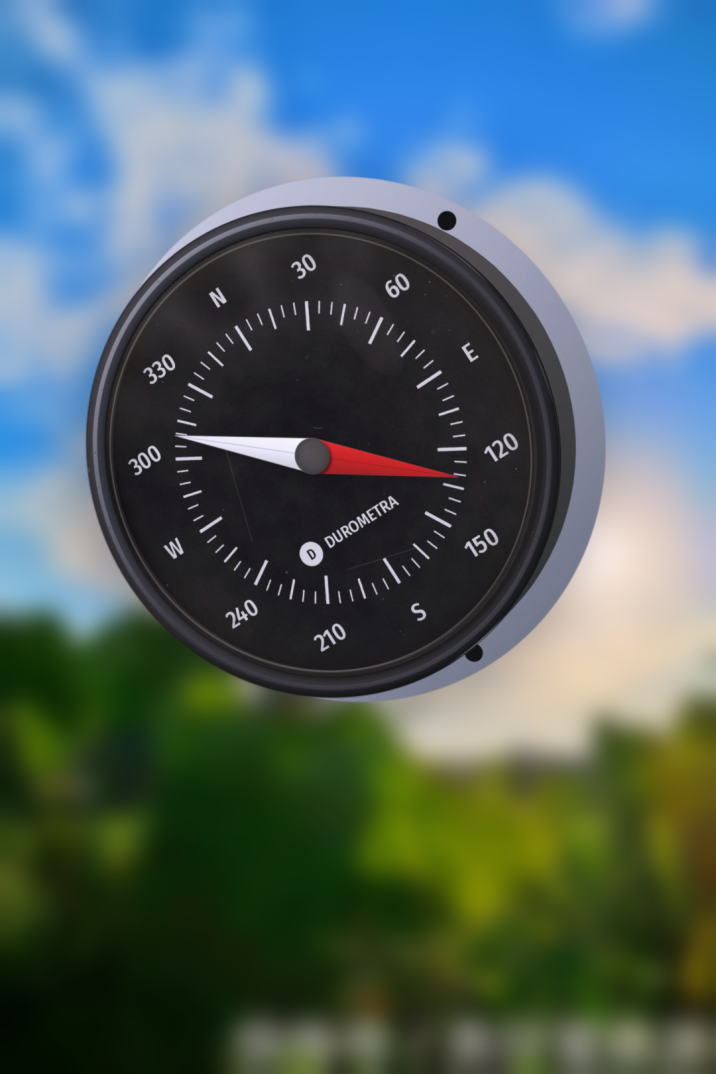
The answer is 130 °
